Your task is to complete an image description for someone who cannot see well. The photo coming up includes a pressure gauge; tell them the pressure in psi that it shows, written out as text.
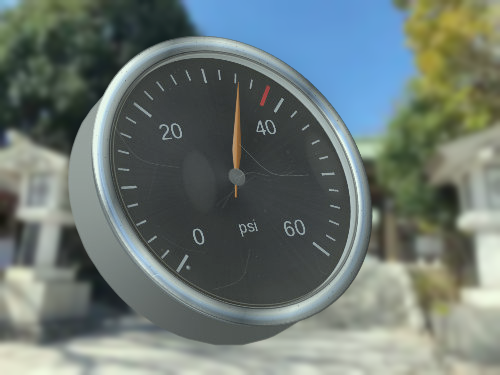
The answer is 34 psi
